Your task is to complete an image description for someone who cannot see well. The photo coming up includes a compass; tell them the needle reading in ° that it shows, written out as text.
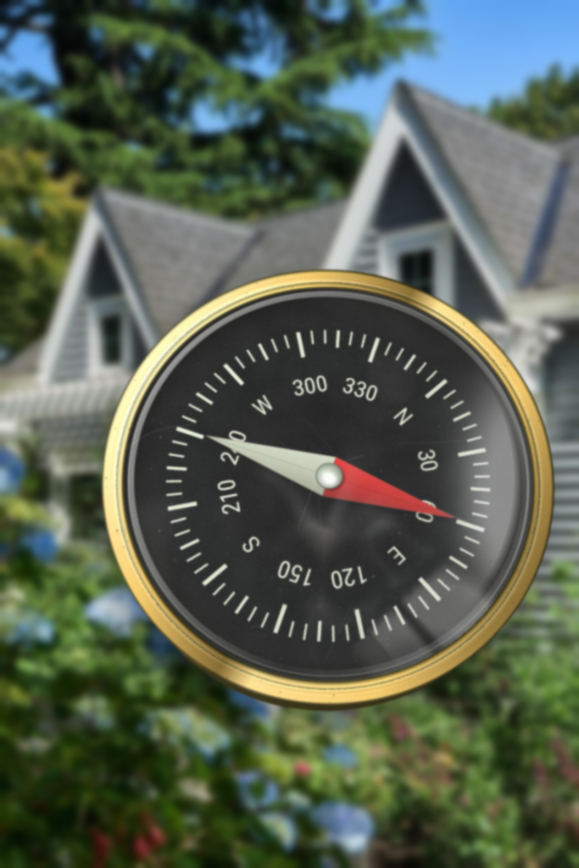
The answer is 60 °
